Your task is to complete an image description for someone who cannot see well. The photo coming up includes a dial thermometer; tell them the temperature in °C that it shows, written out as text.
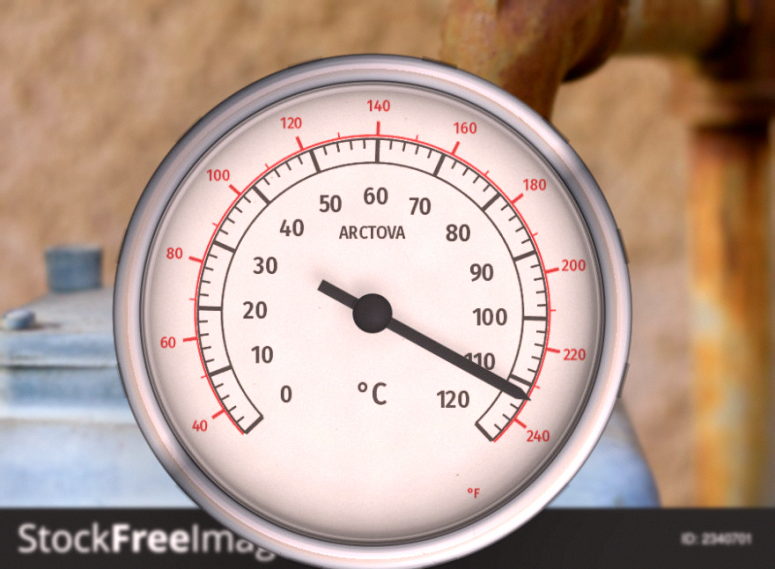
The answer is 112 °C
